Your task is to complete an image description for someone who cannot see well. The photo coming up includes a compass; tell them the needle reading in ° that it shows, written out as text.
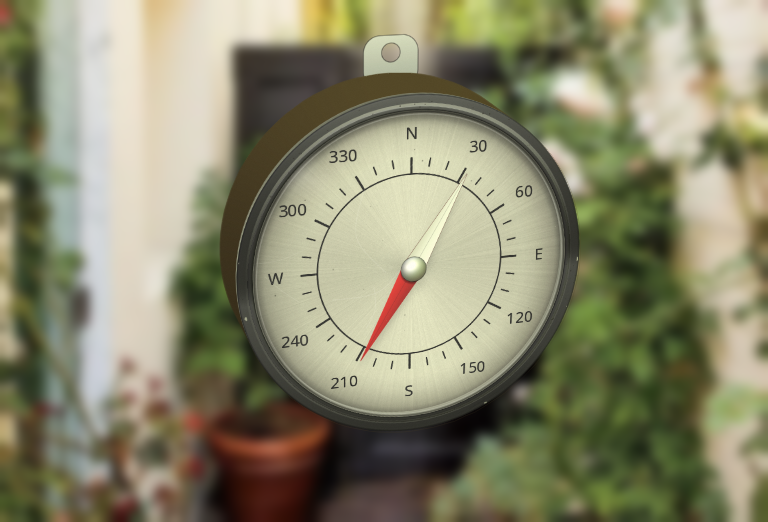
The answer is 210 °
